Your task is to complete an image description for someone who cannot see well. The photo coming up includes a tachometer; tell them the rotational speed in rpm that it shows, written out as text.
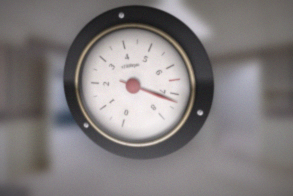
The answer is 7250 rpm
